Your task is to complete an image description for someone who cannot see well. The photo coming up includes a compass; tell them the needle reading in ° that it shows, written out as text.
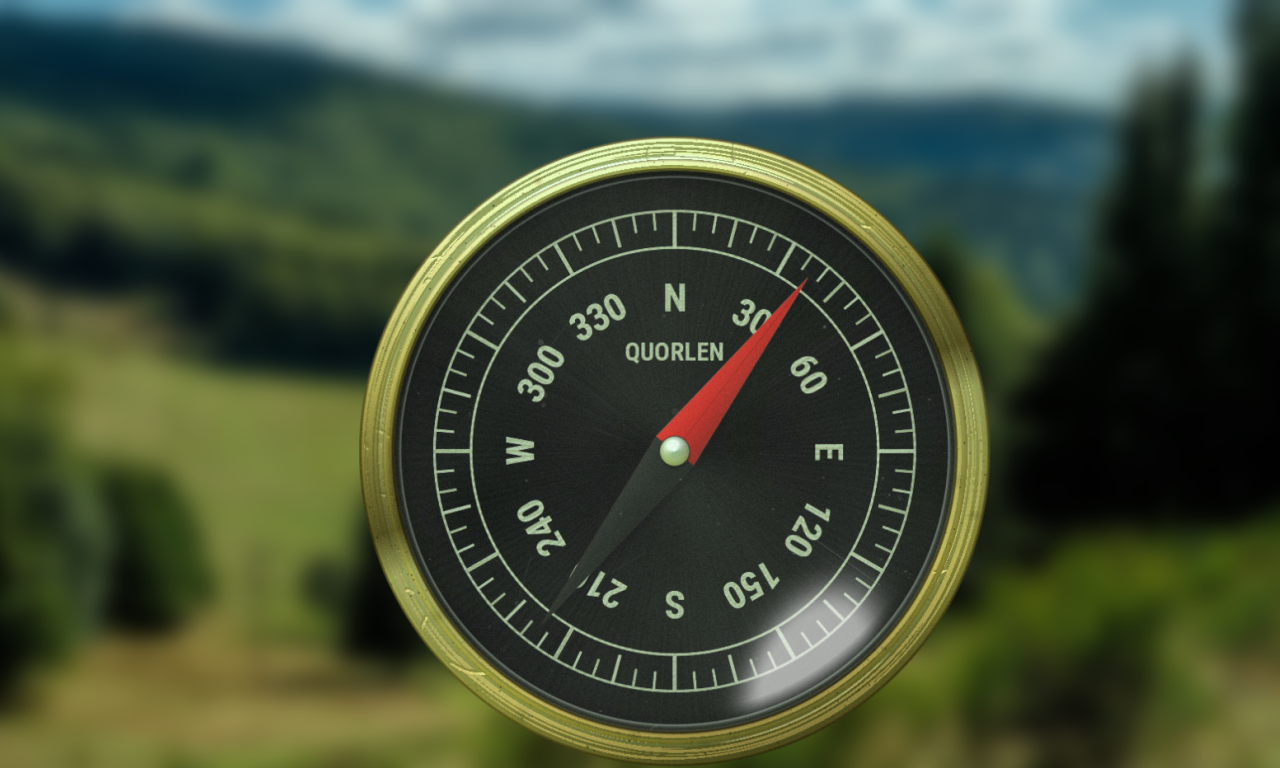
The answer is 37.5 °
